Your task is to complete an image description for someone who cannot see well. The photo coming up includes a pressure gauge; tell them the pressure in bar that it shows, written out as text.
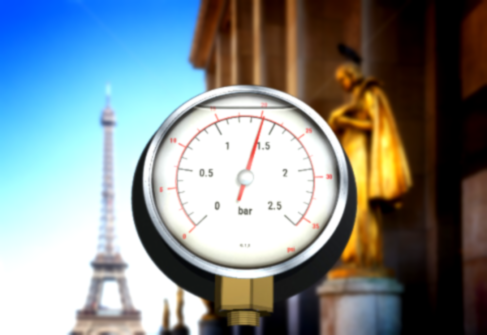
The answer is 1.4 bar
